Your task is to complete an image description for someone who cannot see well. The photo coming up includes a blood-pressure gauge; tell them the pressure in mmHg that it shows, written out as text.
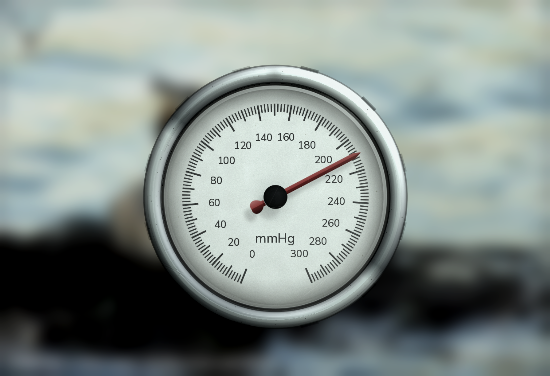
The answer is 210 mmHg
